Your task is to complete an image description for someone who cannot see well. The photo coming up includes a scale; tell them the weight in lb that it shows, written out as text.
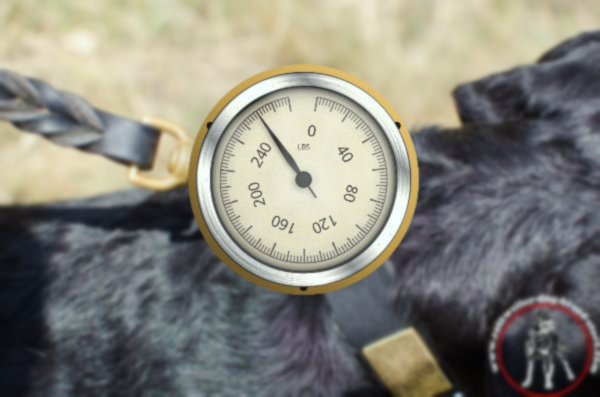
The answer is 260 lb
